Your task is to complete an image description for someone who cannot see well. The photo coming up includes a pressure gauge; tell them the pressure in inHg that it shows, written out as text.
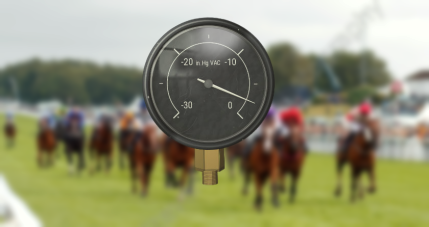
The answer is -2.5 inHg
